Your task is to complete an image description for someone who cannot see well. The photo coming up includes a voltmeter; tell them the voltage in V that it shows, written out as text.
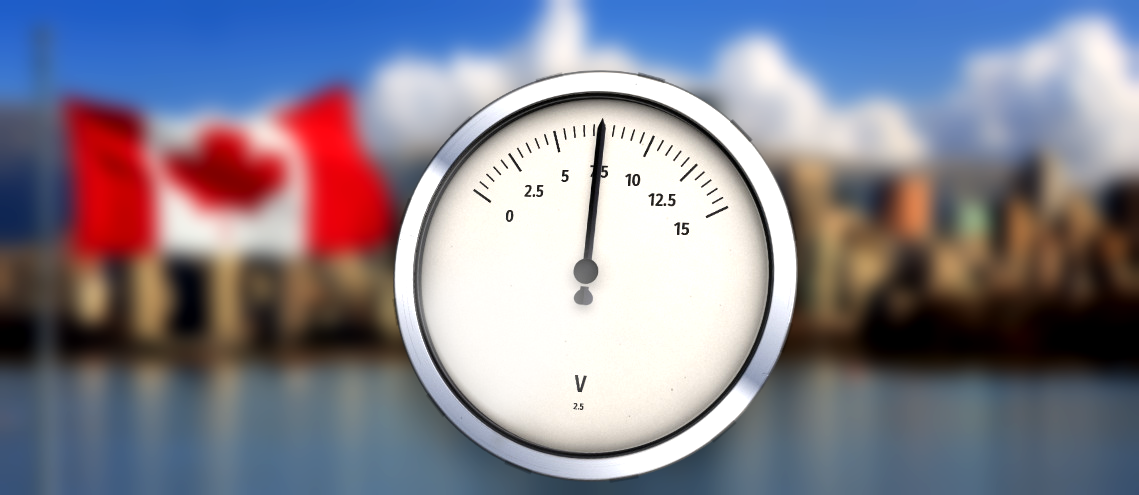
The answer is 7.5 V
